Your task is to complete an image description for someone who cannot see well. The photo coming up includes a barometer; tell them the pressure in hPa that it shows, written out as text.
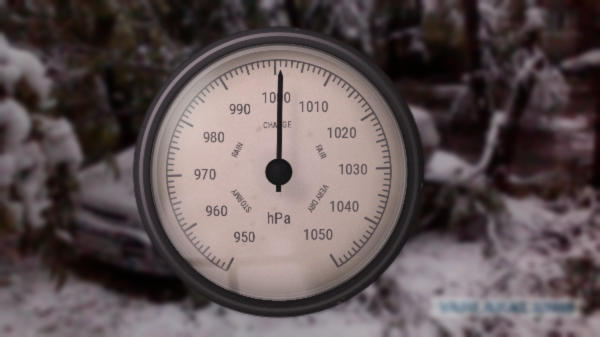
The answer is 1001 hPa
